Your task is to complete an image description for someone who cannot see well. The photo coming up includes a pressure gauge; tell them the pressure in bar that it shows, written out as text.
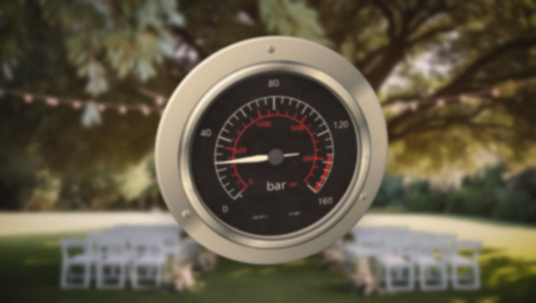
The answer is 25 bar
